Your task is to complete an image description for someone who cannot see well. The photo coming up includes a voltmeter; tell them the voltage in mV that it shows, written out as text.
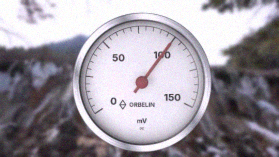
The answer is 100 mV
